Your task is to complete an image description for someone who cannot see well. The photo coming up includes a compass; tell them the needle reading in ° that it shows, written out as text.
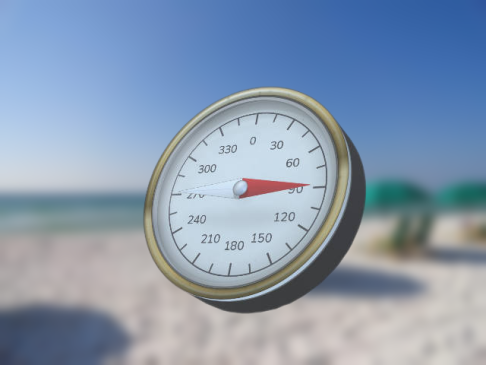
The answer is 90 °
